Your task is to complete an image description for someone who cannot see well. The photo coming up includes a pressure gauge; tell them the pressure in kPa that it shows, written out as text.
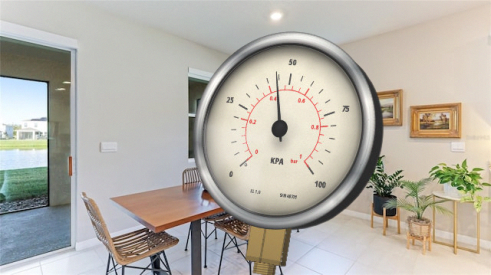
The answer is 45 kPa
